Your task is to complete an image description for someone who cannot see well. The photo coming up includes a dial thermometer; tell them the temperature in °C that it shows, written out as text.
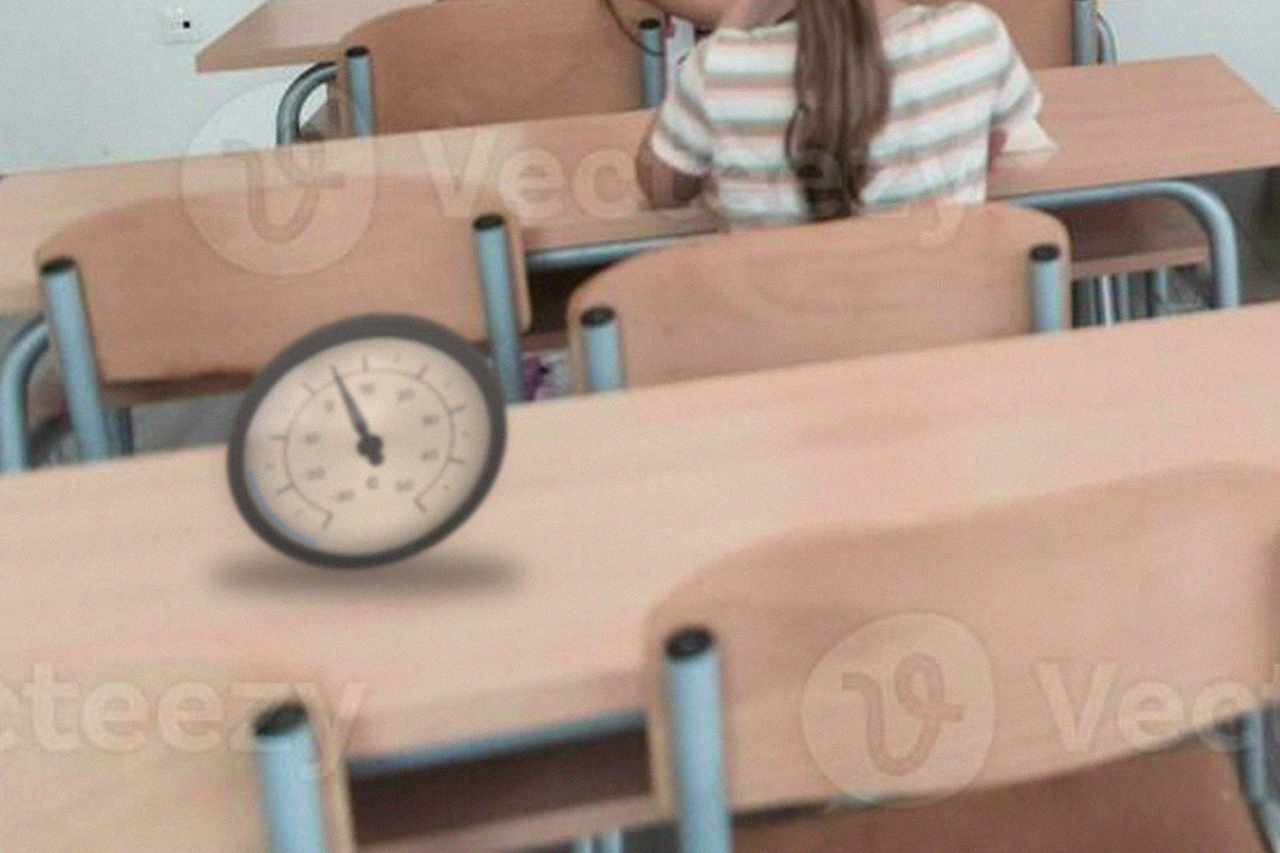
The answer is 5 °C
